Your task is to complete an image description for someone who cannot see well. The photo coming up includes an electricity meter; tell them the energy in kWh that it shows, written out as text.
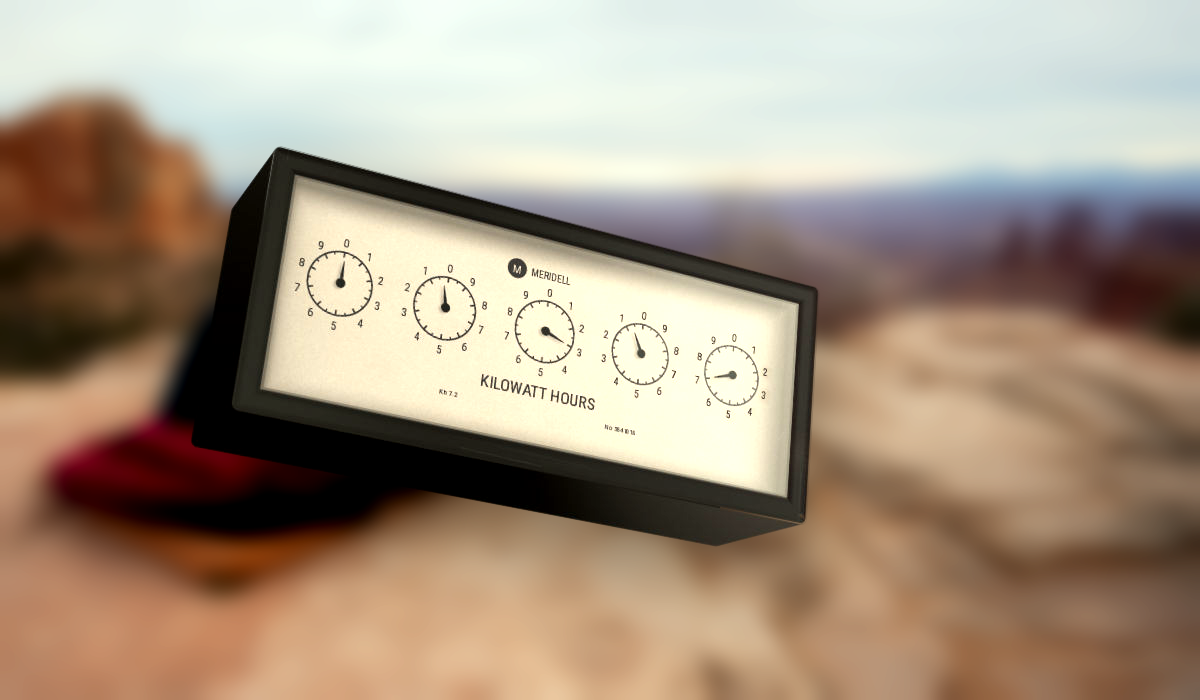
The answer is 307 kWh
